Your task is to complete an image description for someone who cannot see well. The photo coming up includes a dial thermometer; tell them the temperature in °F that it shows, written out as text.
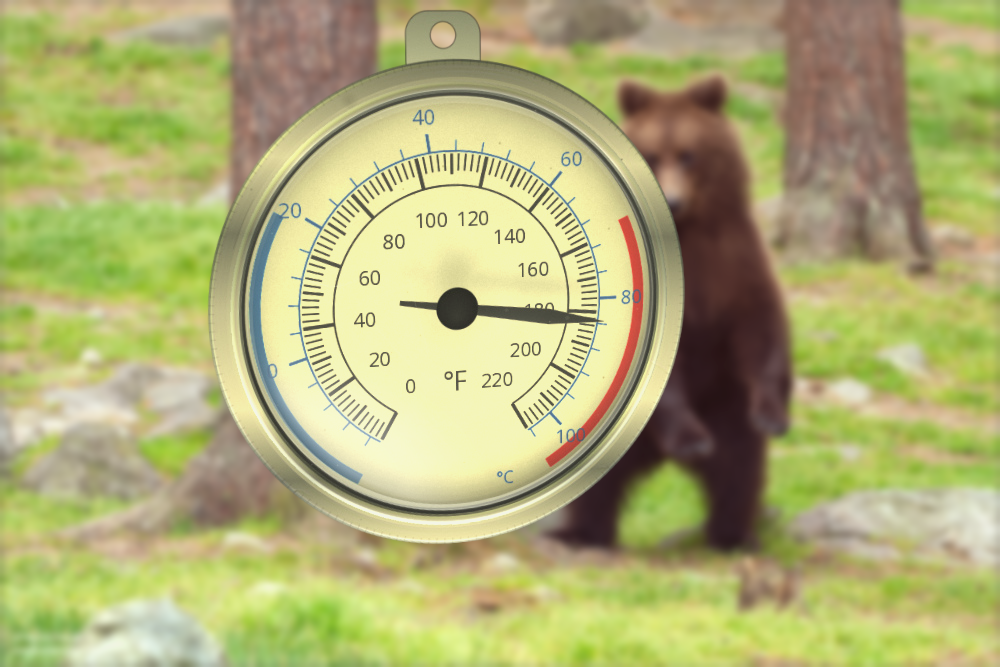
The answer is 182 °F
